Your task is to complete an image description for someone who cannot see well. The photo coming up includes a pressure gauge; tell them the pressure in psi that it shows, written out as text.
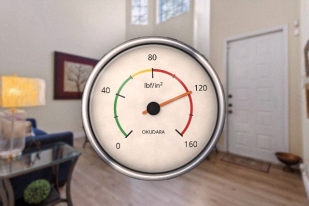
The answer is 120 psi
